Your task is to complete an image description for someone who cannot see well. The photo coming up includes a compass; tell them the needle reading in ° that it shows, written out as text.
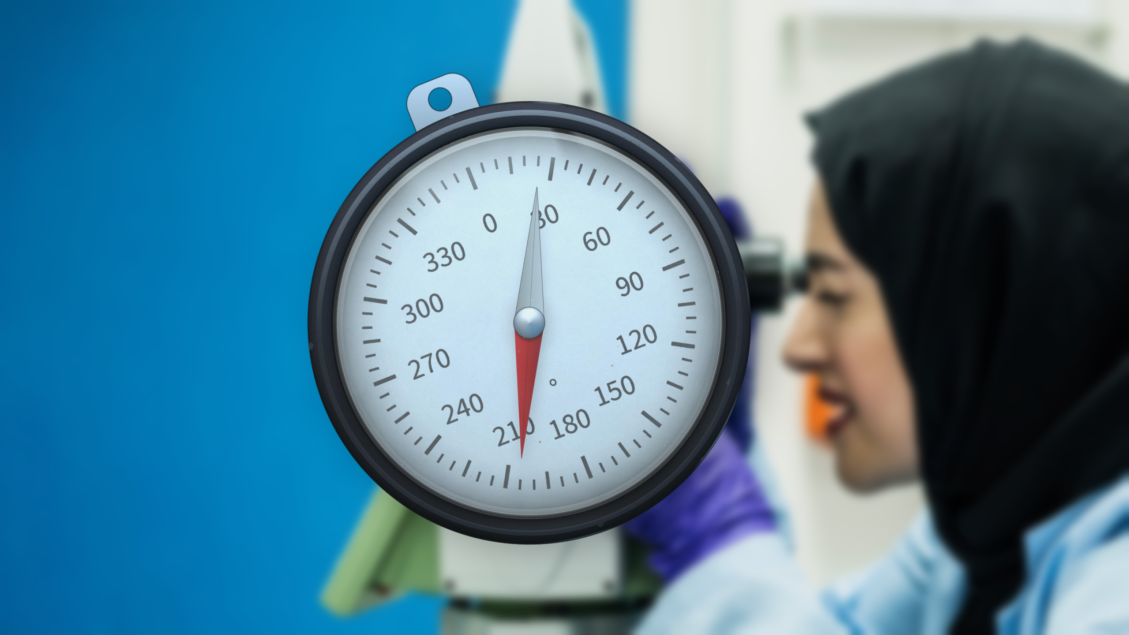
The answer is 205 °
